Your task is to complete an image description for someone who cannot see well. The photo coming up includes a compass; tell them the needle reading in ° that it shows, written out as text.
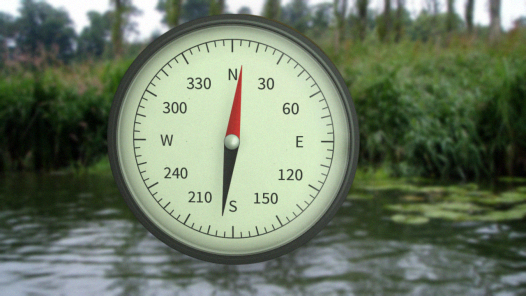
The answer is 7.5 °
